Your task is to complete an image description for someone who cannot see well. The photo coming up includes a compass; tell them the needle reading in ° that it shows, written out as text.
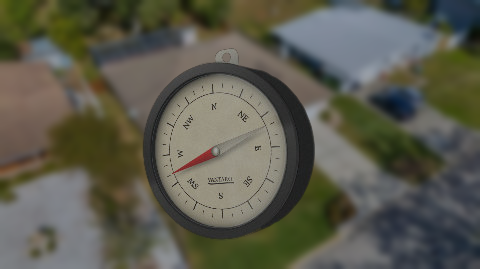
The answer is 250 °
